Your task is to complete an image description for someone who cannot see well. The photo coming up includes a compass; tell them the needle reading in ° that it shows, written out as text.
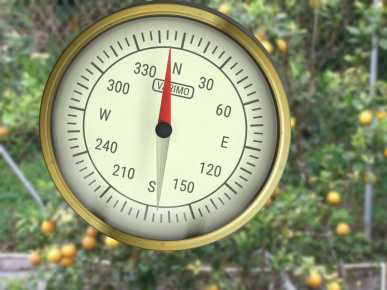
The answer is 352.5 °
